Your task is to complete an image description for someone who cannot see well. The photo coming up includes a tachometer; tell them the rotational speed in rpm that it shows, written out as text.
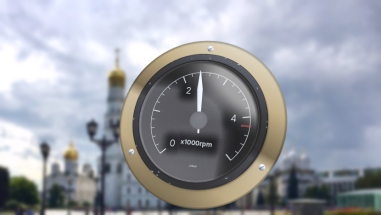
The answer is 2400 rpm
